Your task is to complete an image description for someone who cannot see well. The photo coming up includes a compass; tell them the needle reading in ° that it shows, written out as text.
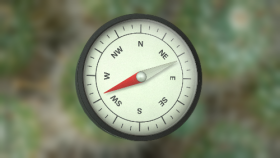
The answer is 245 °
